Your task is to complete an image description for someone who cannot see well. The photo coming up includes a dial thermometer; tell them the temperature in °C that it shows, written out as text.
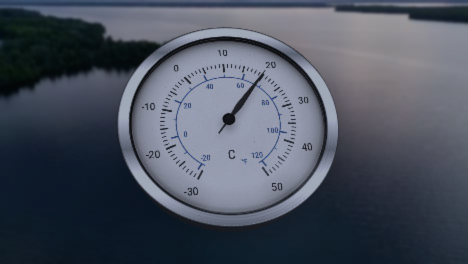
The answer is 20 °C
